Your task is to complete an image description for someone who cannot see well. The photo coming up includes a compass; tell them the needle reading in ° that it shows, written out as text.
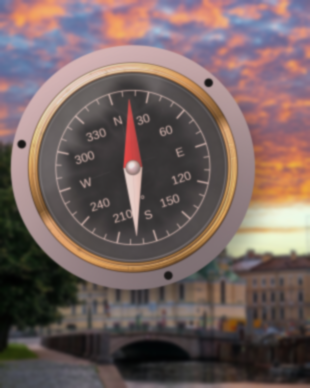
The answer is 15 °
